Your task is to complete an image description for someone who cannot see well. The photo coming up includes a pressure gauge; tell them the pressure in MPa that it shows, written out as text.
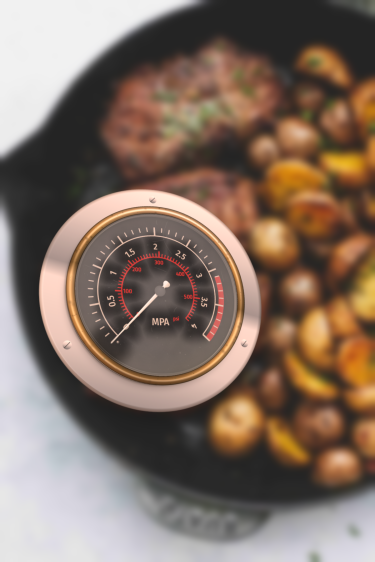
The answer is 0 MPa
